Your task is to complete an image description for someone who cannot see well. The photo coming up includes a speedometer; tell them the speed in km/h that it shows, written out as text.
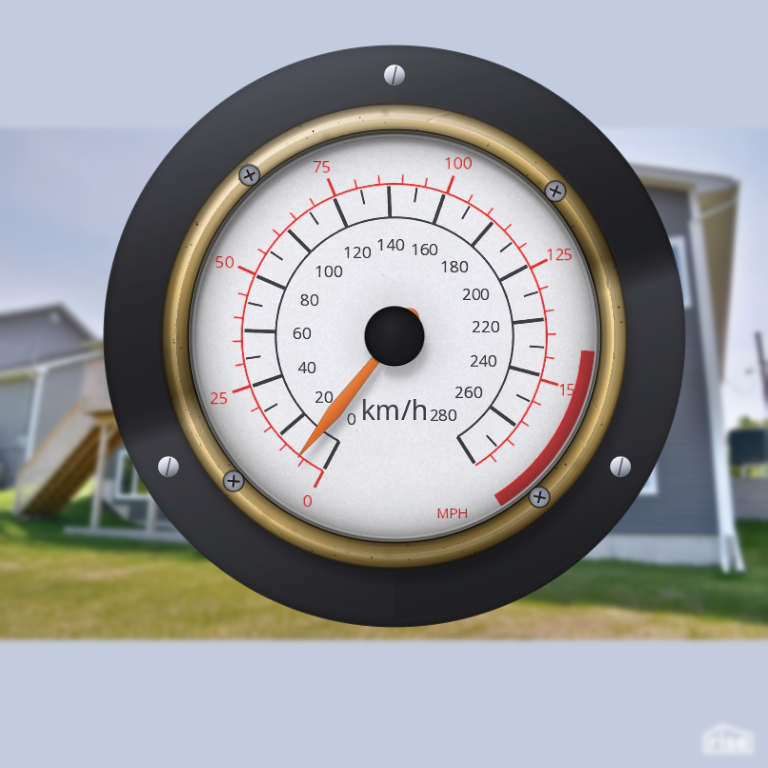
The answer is 10 km/h
